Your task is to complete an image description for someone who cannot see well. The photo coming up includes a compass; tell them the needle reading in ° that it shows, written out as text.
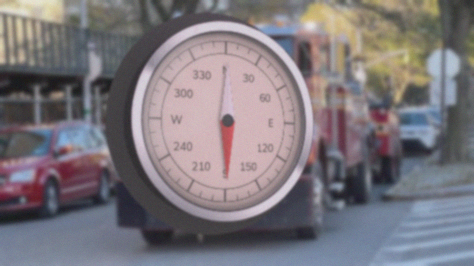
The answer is 180 °
